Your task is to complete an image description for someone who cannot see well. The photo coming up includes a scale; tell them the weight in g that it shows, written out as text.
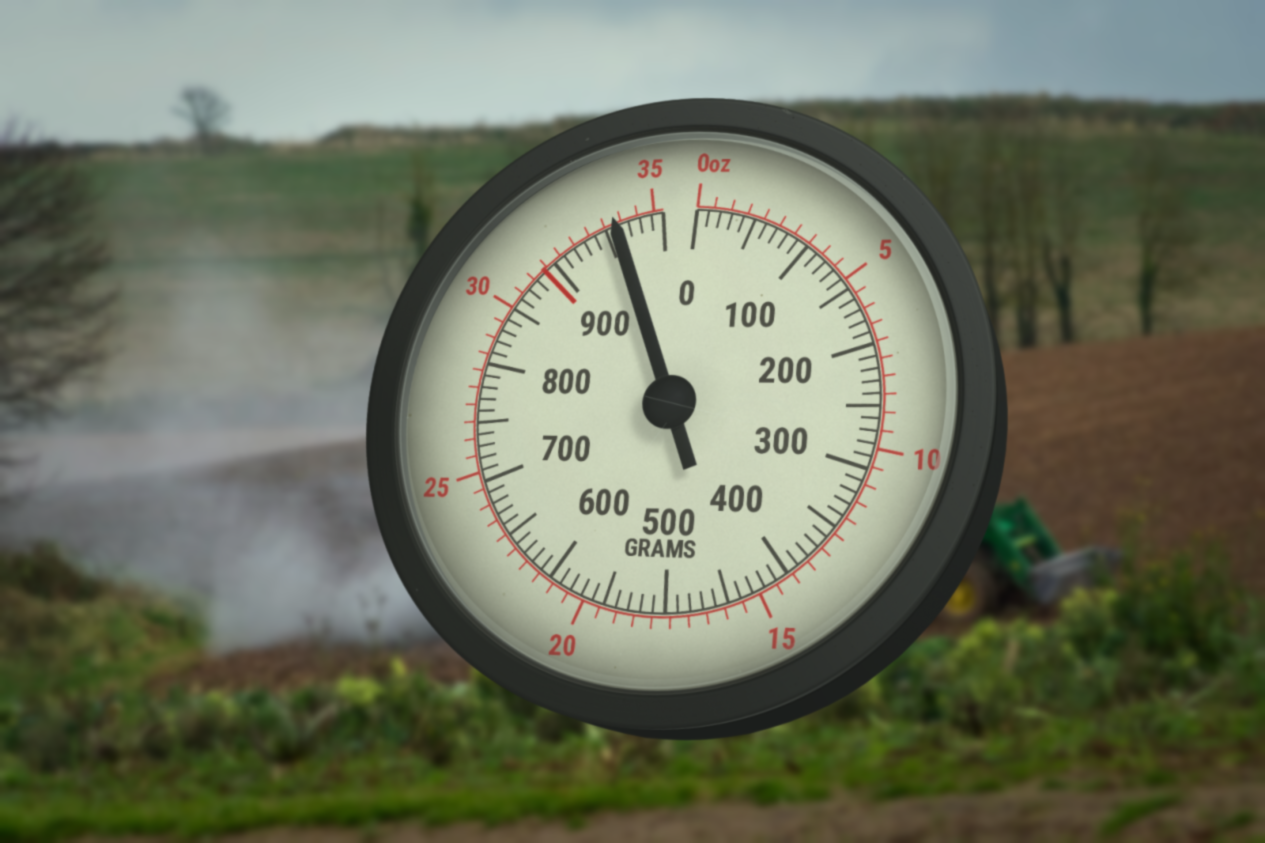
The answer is 960 g
